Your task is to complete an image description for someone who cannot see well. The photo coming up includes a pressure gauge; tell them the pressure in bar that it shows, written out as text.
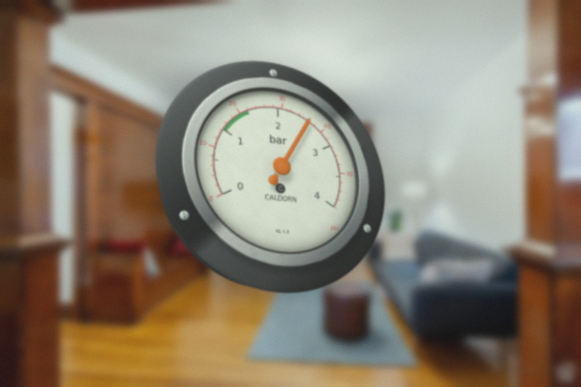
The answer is 2.5 bar
